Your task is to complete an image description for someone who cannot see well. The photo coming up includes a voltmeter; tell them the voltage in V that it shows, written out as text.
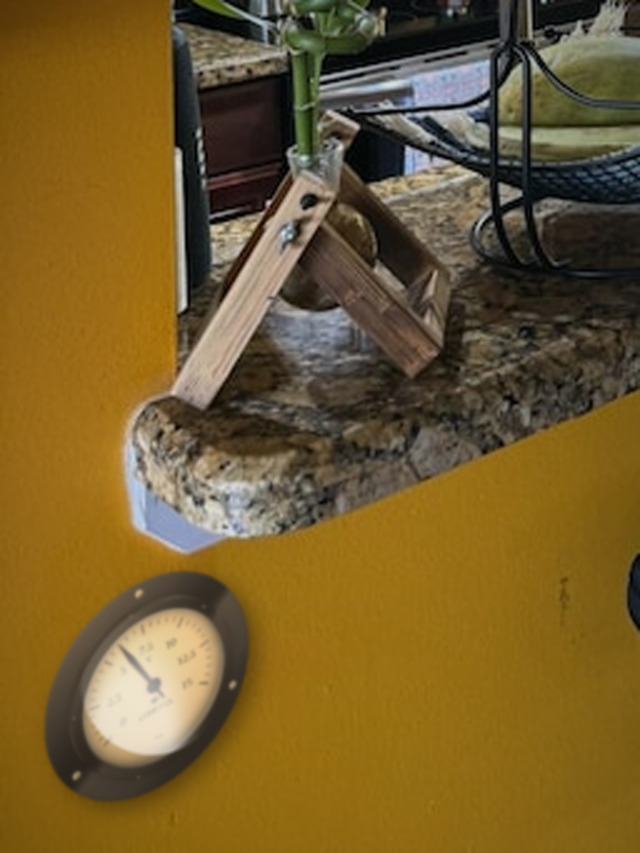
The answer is 6 V
